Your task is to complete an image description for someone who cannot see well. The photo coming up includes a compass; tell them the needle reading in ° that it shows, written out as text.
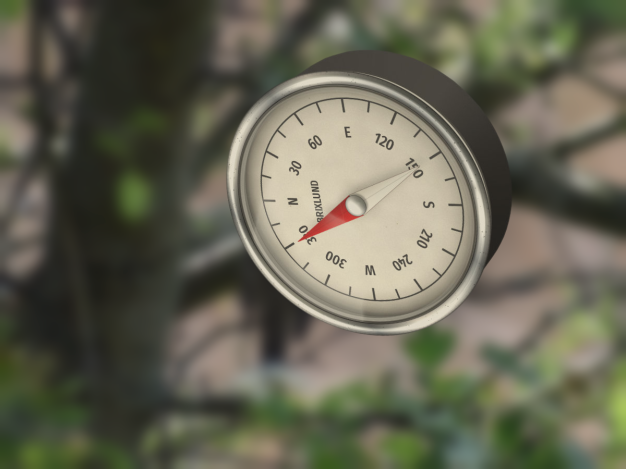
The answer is 330 °
